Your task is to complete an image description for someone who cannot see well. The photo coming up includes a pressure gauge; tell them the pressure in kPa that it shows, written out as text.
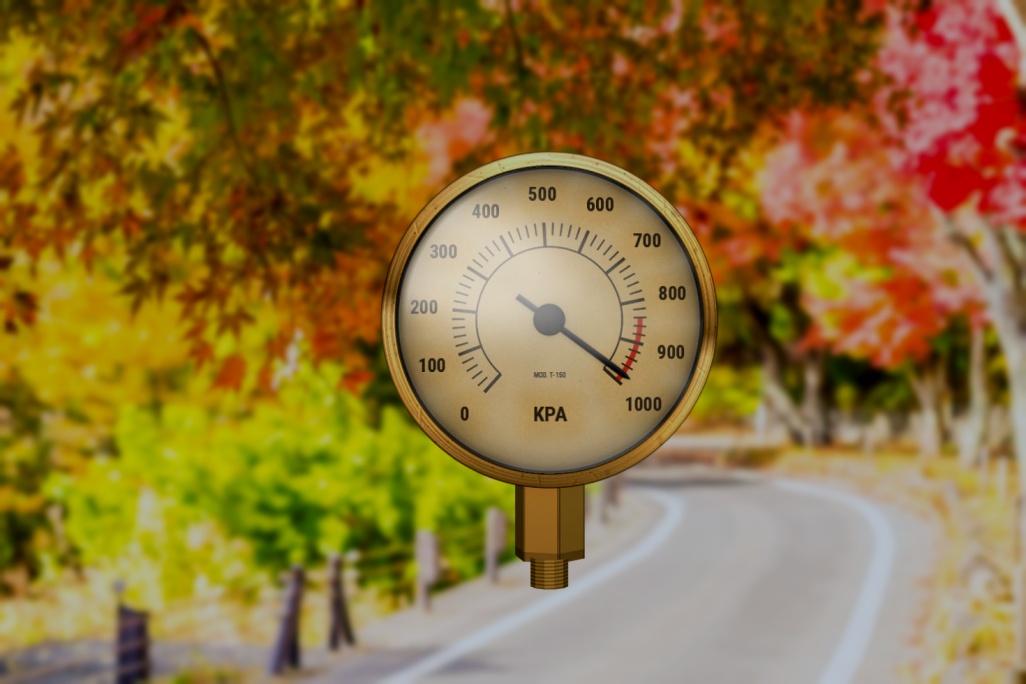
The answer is 980 kPa
